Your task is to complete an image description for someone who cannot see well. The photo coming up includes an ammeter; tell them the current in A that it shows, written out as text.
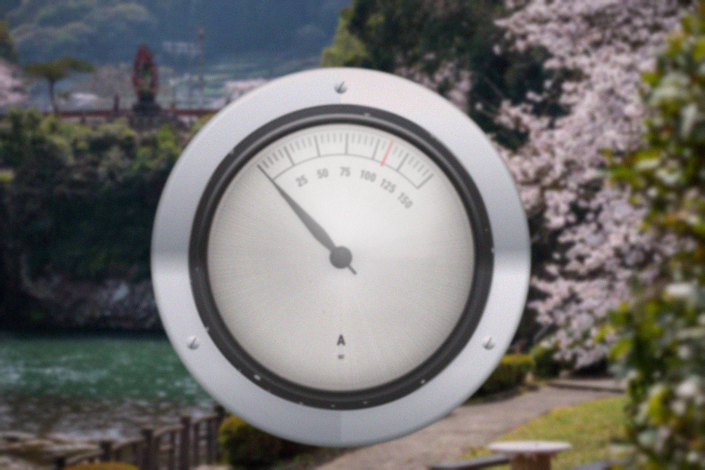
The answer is 0 A
